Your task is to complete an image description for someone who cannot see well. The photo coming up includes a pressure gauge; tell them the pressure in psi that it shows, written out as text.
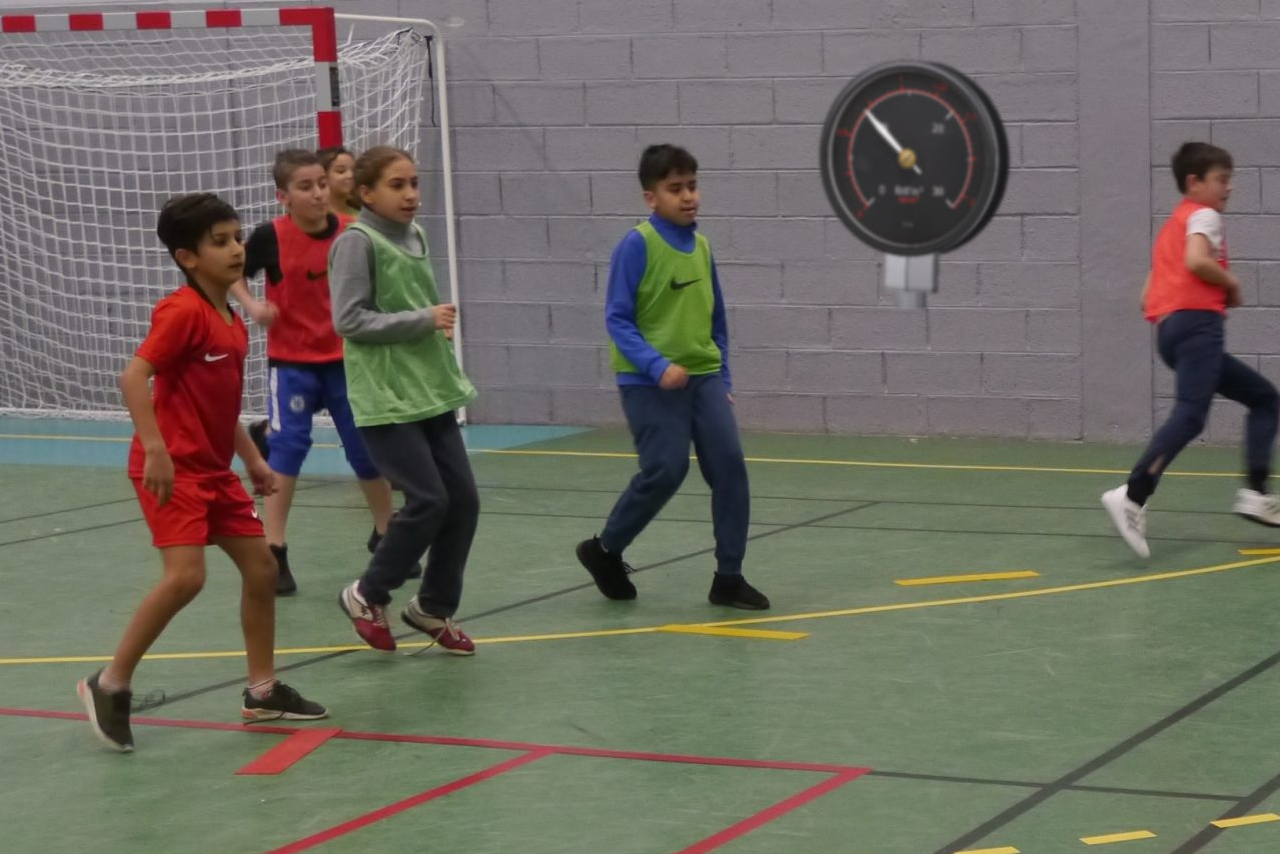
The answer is 10 psi
